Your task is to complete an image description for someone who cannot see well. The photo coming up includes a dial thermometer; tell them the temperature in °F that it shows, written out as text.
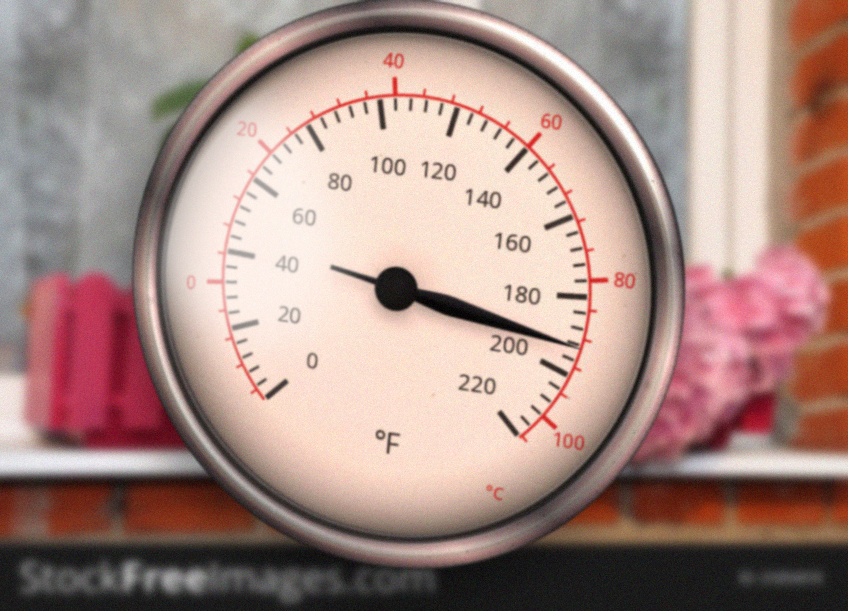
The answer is 192 °F
